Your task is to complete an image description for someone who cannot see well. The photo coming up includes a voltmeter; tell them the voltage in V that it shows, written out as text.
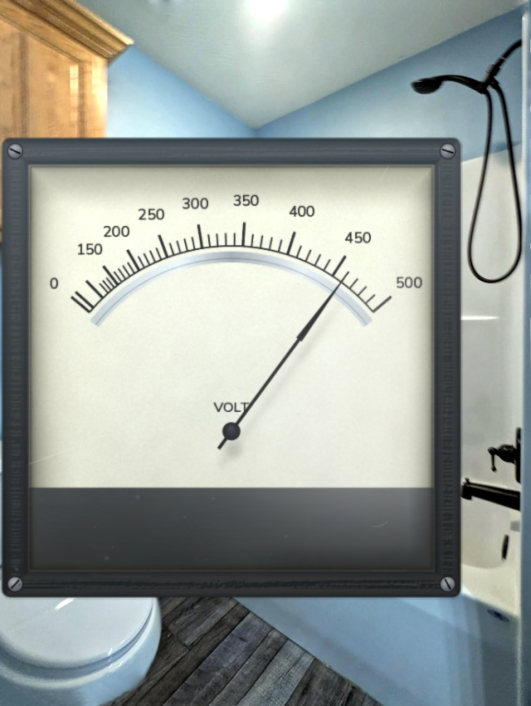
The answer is 460 V
